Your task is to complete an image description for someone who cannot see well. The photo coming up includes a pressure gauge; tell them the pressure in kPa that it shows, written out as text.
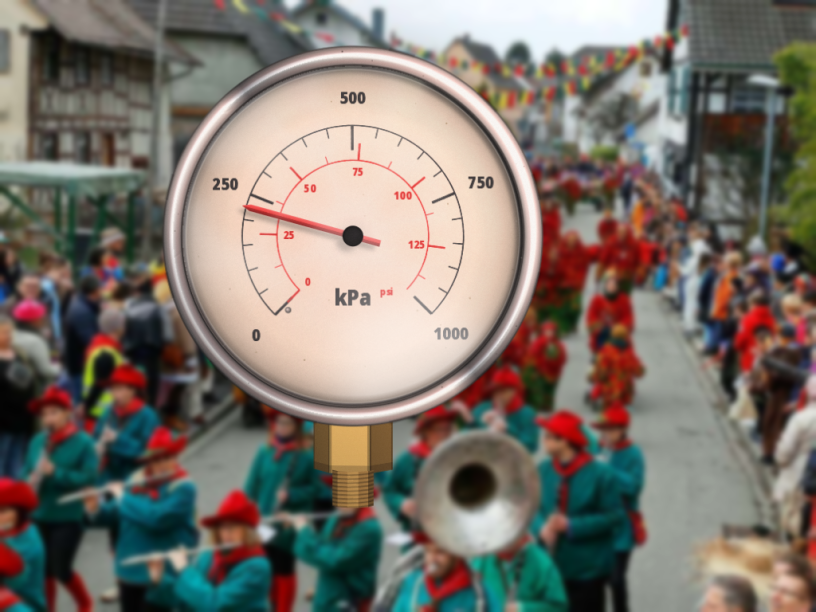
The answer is 225 kPa
